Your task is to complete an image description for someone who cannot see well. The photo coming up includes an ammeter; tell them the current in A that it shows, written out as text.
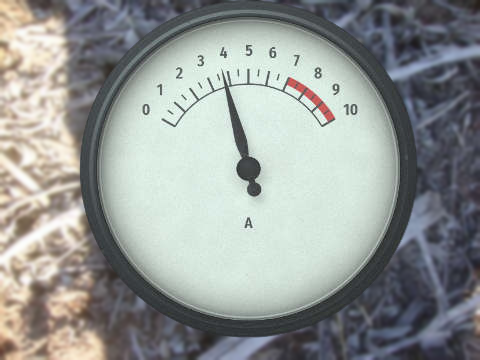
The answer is 3.75 A
